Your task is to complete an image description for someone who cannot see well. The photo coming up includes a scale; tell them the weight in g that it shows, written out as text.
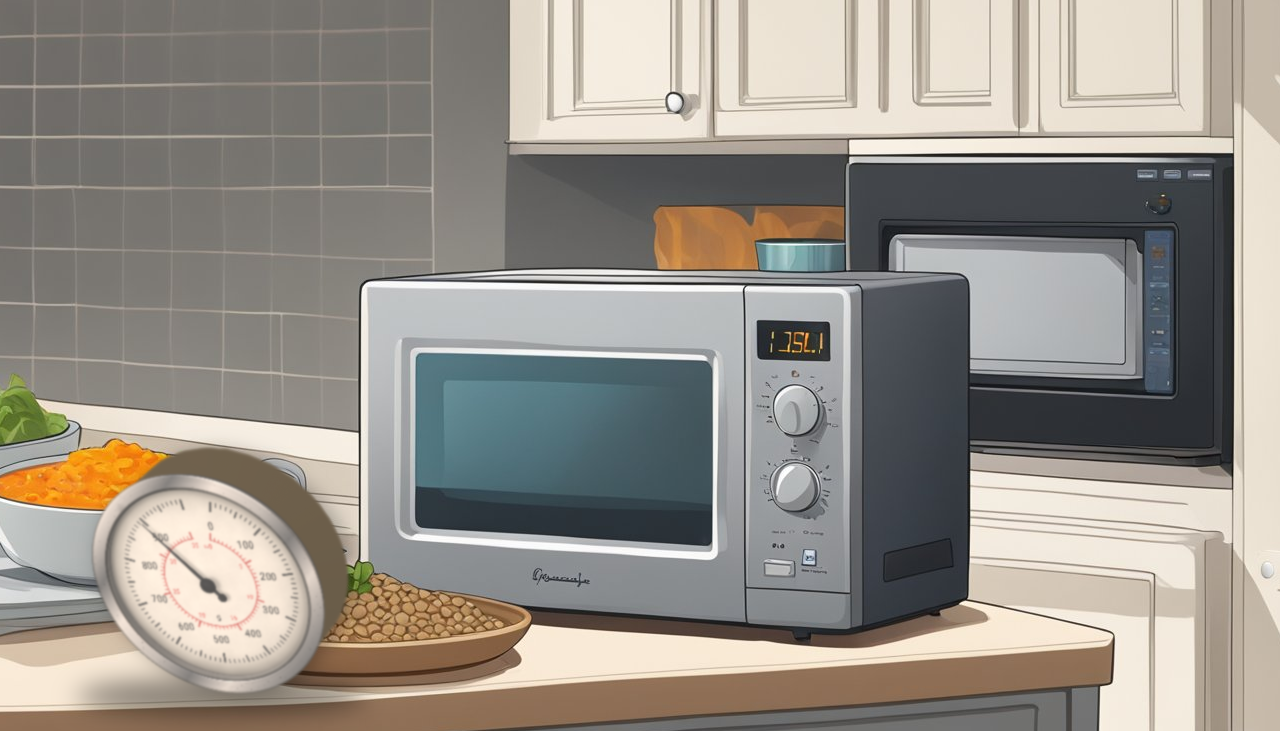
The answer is 900 g
